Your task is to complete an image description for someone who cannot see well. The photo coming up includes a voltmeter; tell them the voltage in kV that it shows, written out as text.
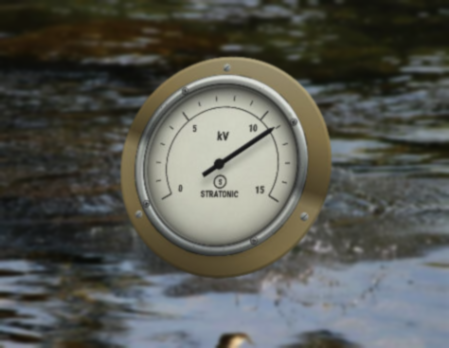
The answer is 11 kV
